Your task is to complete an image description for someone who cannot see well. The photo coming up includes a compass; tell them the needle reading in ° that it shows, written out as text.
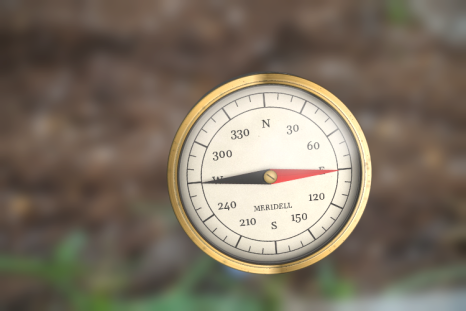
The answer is 90 °
